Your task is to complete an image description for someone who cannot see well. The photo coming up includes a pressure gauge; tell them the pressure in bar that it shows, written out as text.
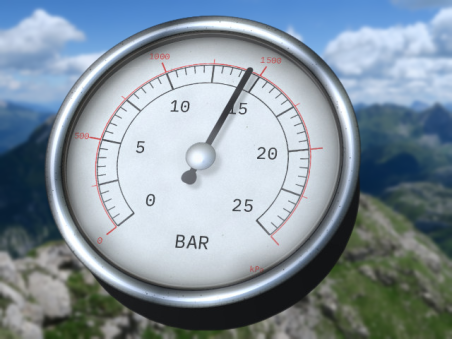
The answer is 14.5 bar
